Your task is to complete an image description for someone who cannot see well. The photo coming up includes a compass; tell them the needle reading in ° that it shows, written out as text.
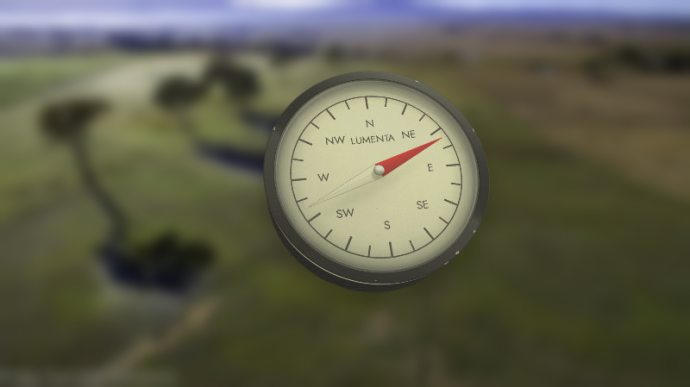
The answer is 67.5 °
